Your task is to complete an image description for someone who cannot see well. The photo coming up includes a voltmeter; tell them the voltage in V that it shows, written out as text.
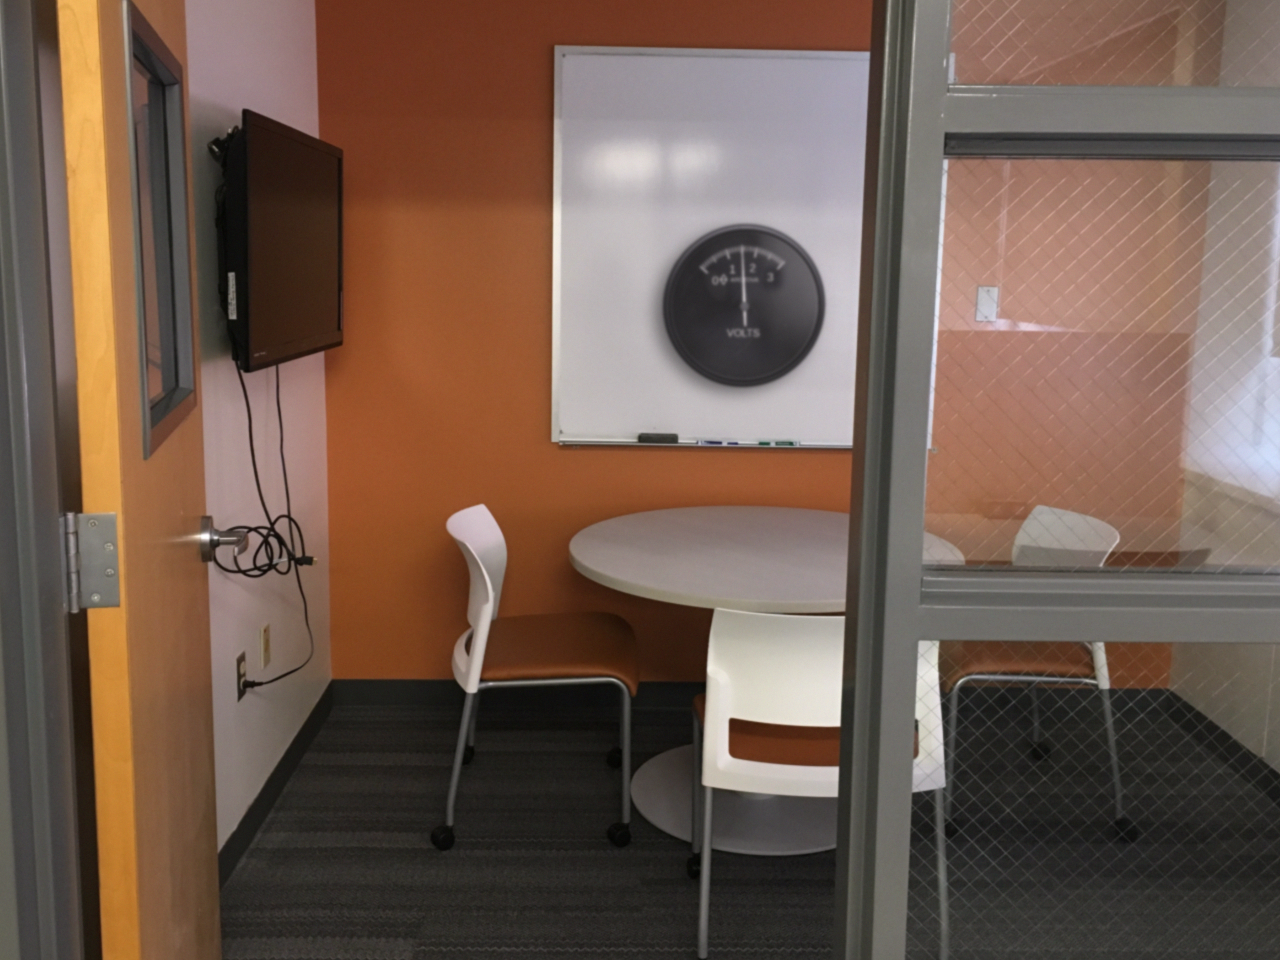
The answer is 1.5 V
